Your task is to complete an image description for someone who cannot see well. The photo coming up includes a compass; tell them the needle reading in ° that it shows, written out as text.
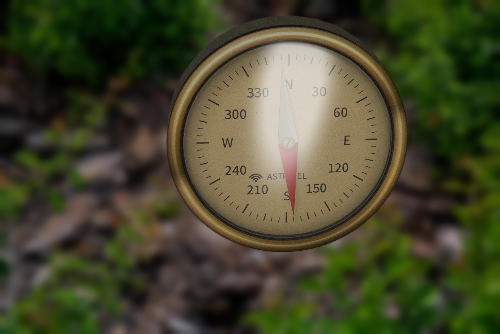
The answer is 175 °
